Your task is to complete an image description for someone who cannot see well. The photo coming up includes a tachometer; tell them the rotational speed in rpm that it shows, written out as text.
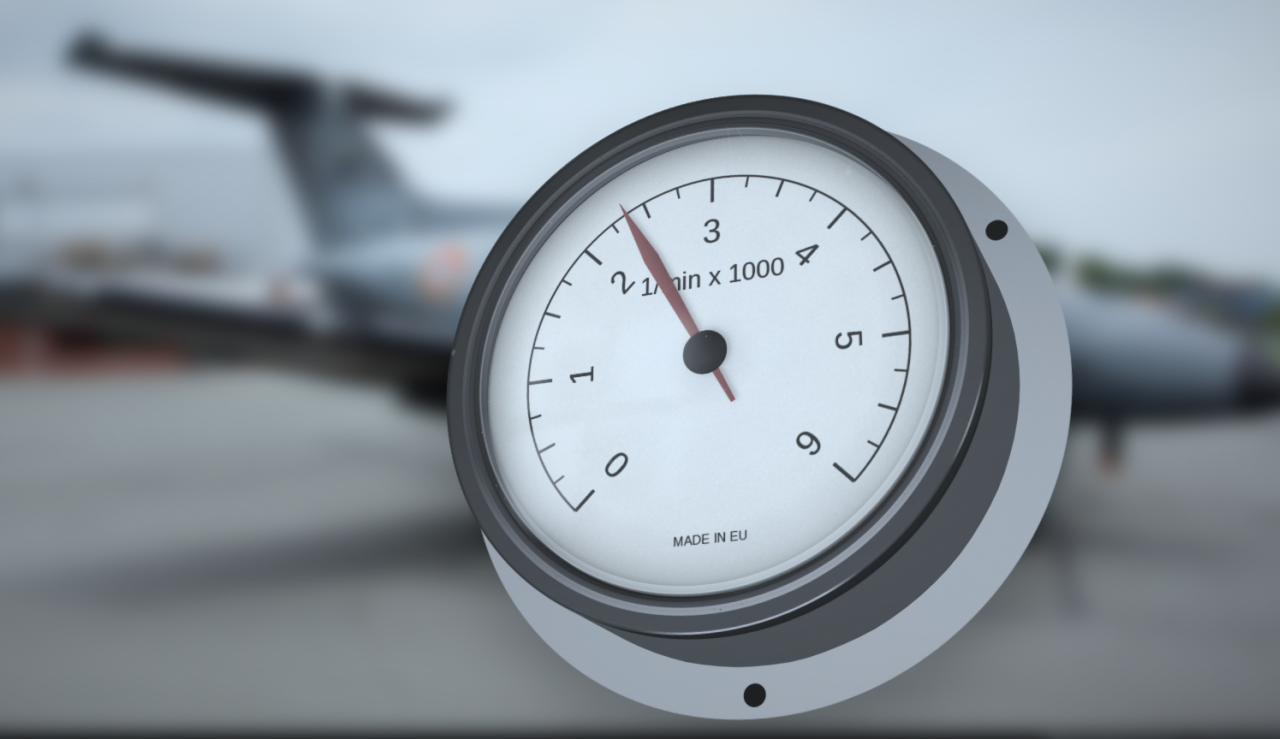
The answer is 2375 rpm
